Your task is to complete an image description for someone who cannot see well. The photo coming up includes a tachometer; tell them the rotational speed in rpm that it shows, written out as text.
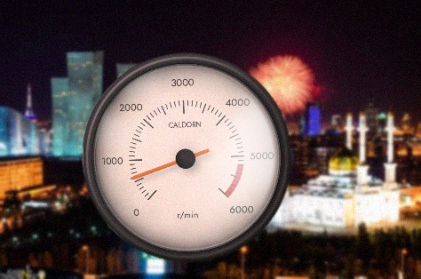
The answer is 600 rpm
